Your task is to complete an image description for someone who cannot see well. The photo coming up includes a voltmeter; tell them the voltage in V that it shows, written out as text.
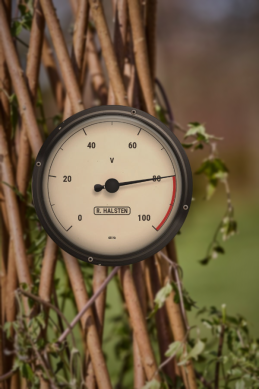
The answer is 80 V
